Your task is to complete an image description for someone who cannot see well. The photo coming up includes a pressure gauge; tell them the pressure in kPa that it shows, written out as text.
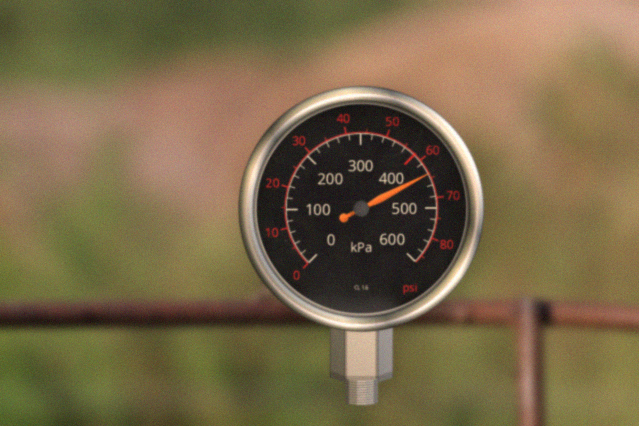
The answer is 440 kPa
